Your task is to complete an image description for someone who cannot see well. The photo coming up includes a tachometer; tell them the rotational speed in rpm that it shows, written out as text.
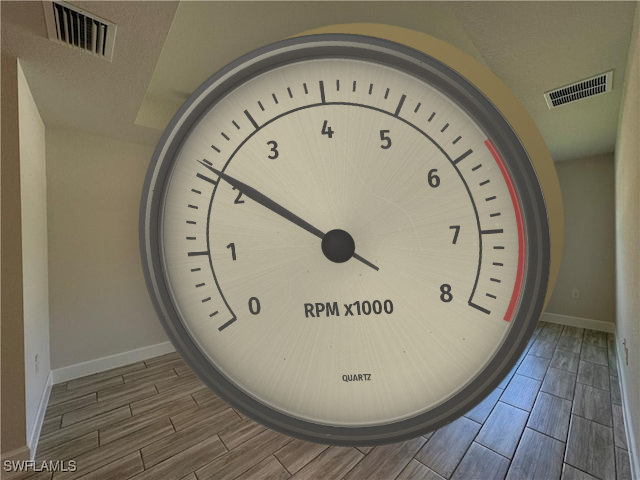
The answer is 2200 rpm
